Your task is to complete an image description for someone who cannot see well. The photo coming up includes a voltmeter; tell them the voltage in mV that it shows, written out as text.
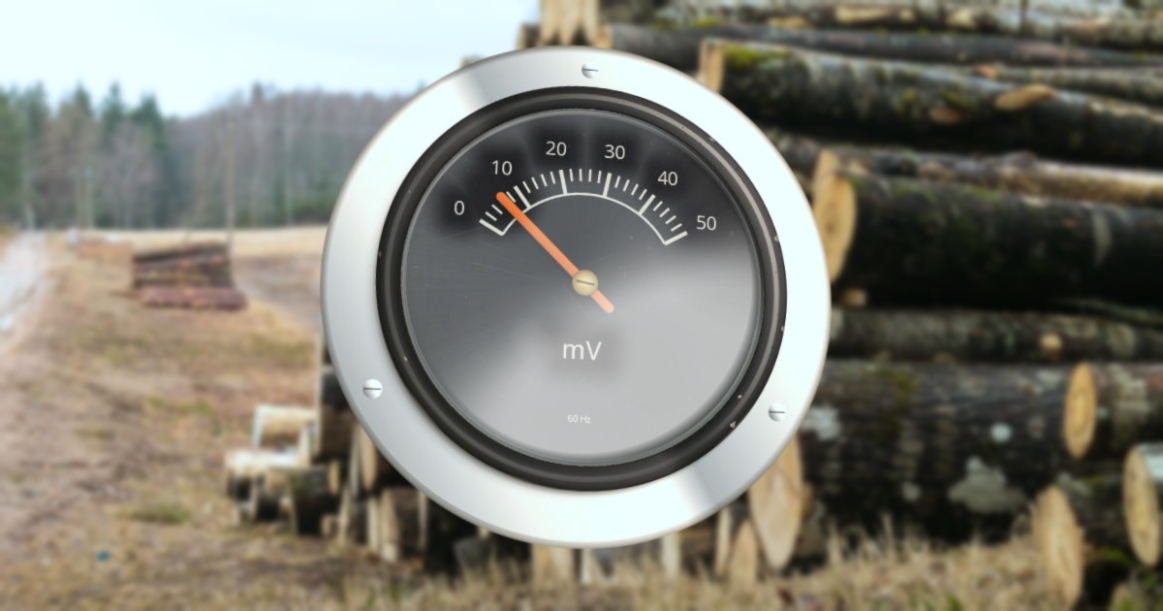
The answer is 6 mV
